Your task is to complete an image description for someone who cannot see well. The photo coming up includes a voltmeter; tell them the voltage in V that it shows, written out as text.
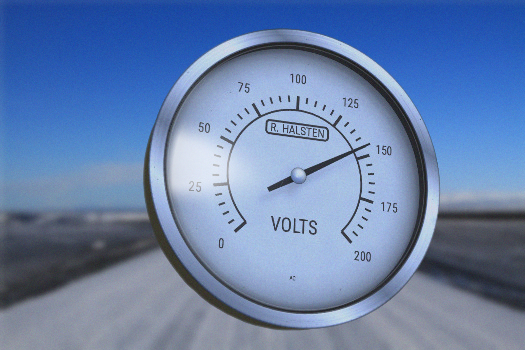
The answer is 145 V
